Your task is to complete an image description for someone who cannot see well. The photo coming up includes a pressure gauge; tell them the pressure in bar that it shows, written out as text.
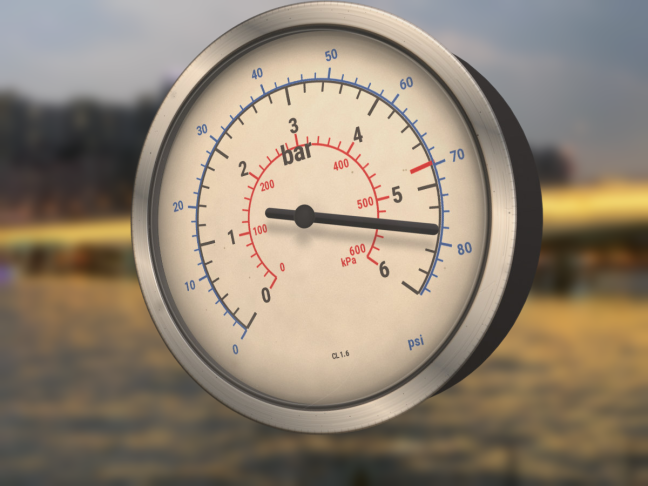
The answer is 5.4 bar
